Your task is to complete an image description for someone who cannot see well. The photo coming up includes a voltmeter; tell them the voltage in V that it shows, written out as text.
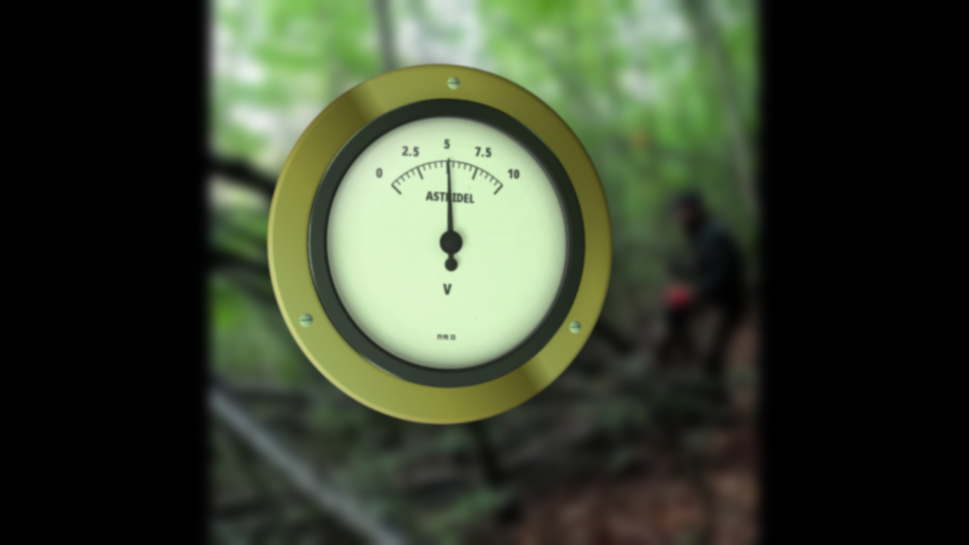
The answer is 5 V
